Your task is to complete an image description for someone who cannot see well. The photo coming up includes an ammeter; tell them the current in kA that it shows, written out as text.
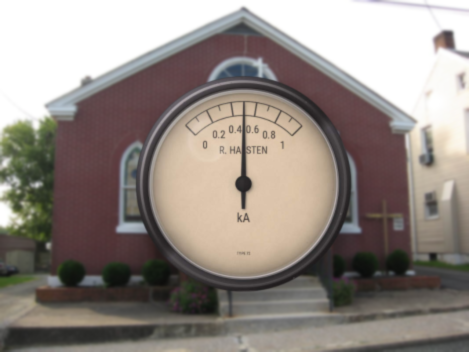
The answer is 0.5 kA
